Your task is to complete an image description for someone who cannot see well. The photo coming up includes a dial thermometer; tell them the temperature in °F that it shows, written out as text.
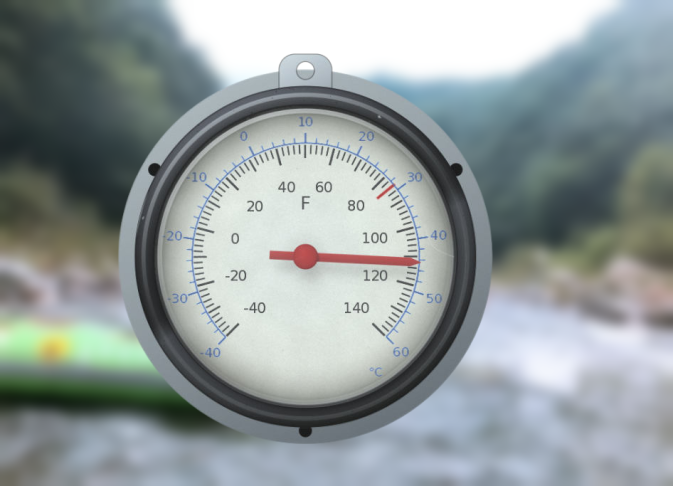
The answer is 112 °F
